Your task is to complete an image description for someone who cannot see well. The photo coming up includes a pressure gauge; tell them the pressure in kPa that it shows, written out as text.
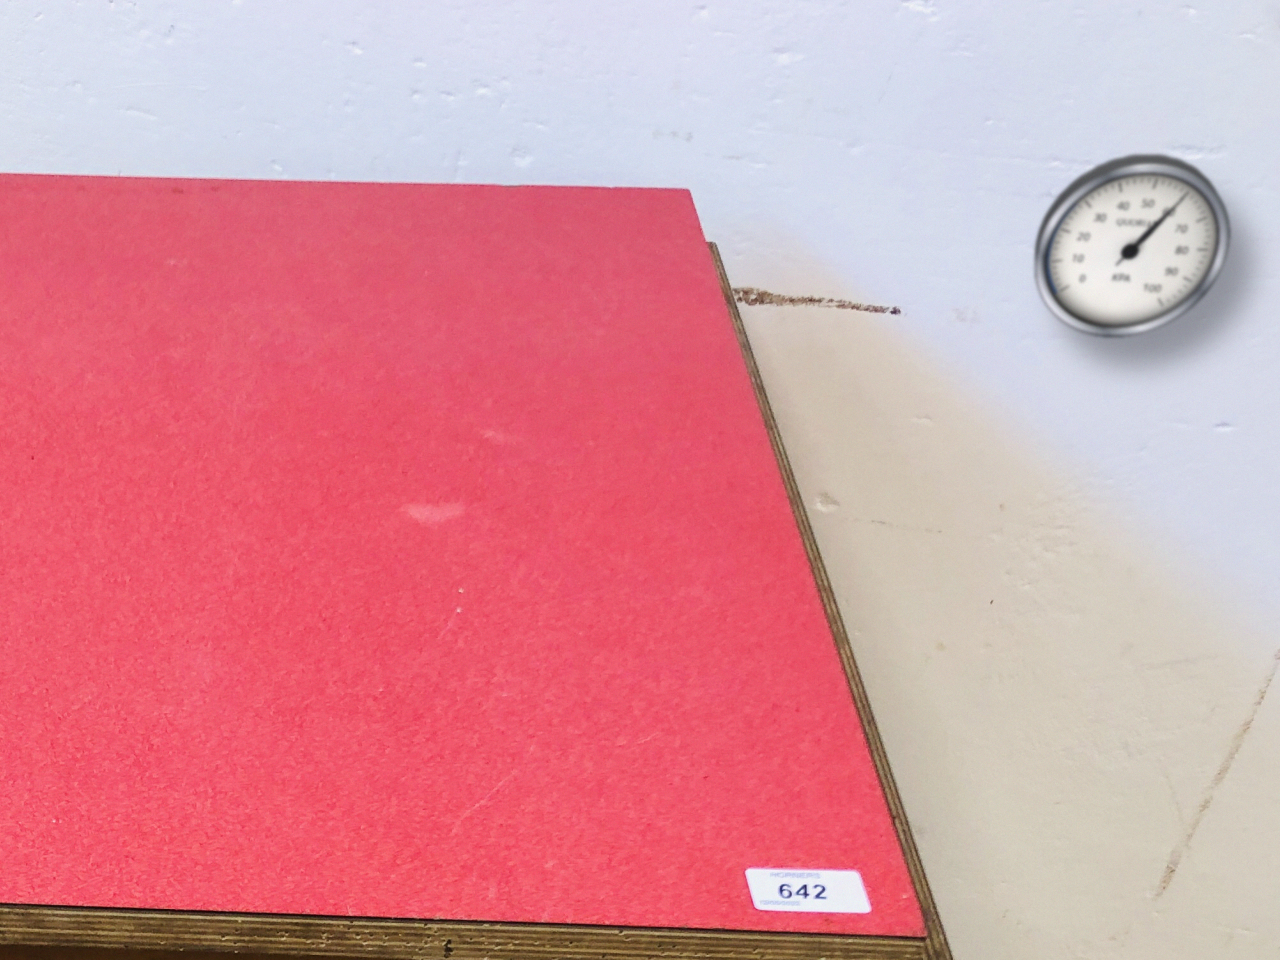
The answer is 60 kPa
